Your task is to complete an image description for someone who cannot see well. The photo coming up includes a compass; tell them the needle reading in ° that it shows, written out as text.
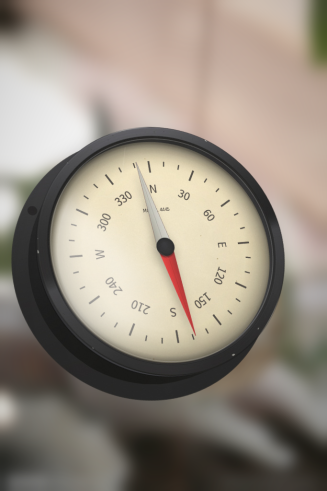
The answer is 170 °
